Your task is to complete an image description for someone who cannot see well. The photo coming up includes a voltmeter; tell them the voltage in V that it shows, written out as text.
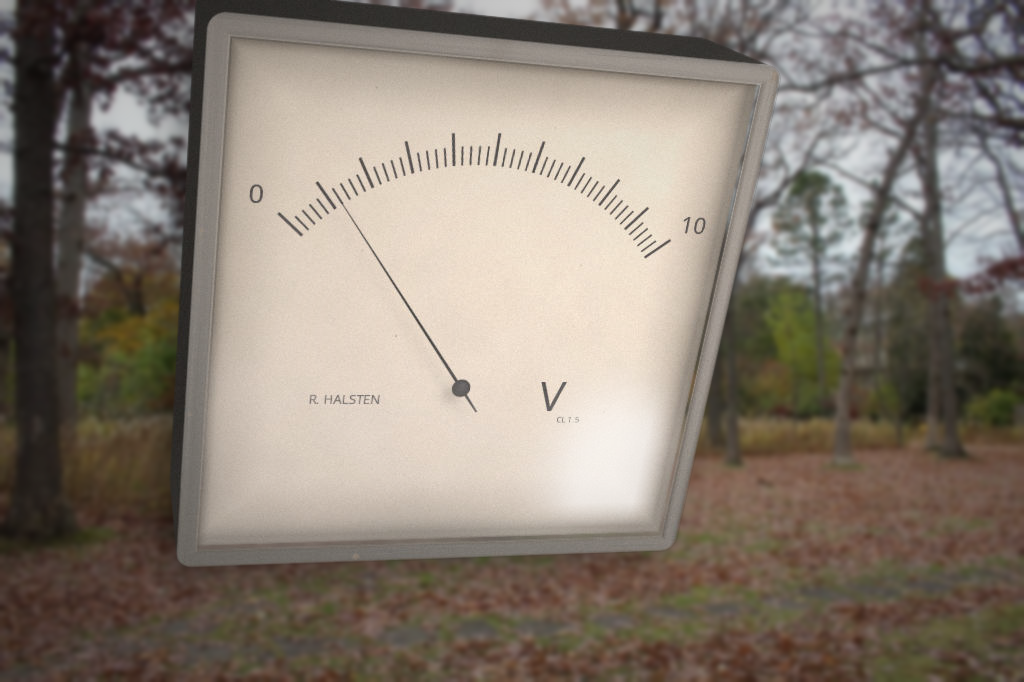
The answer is 1.2 V
